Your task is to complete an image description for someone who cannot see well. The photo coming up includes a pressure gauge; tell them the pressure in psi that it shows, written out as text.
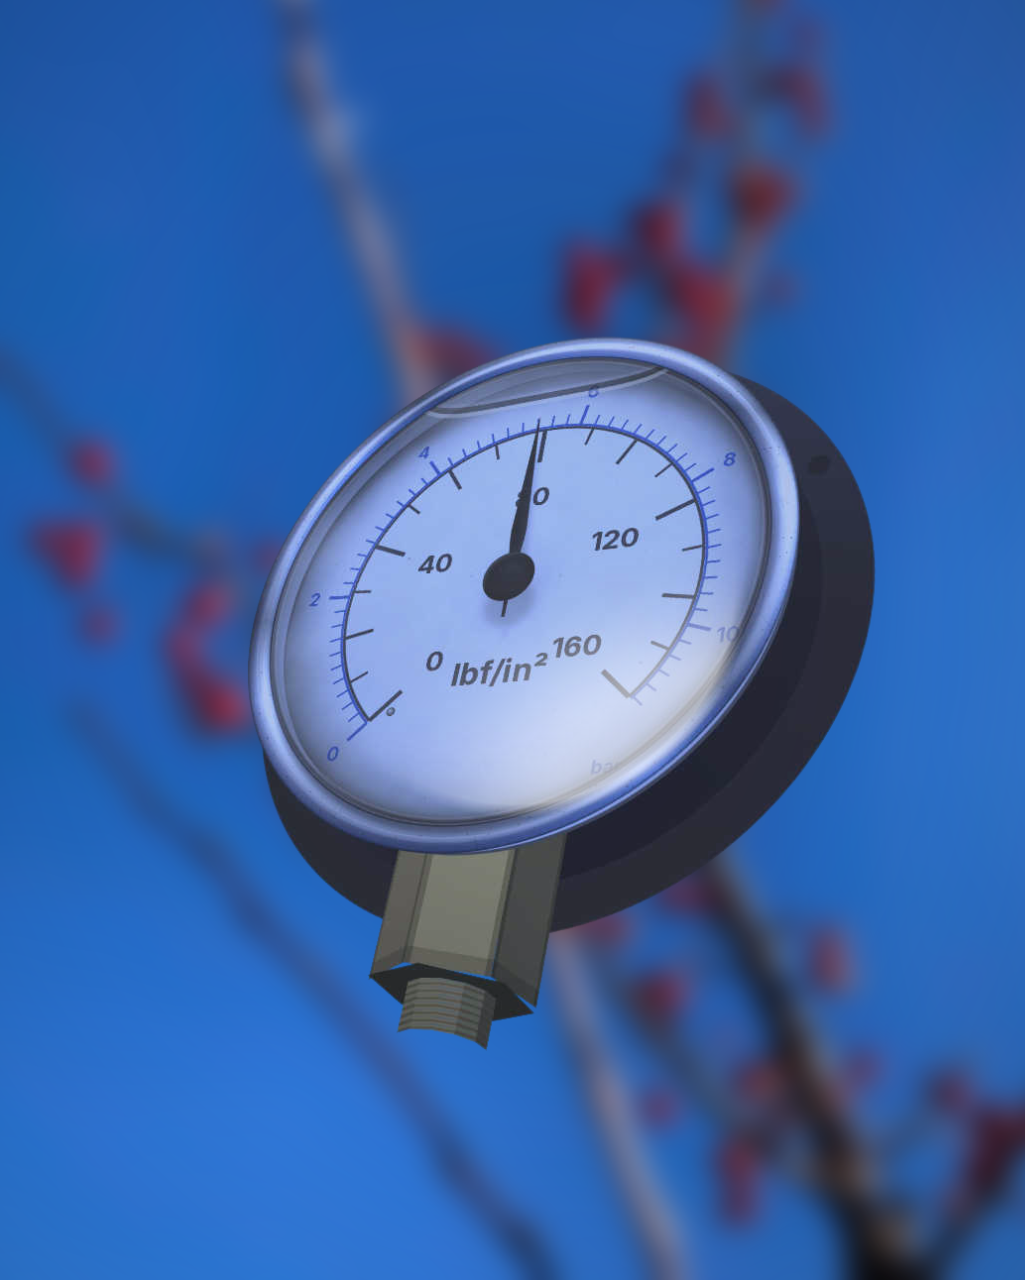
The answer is 80 psi
